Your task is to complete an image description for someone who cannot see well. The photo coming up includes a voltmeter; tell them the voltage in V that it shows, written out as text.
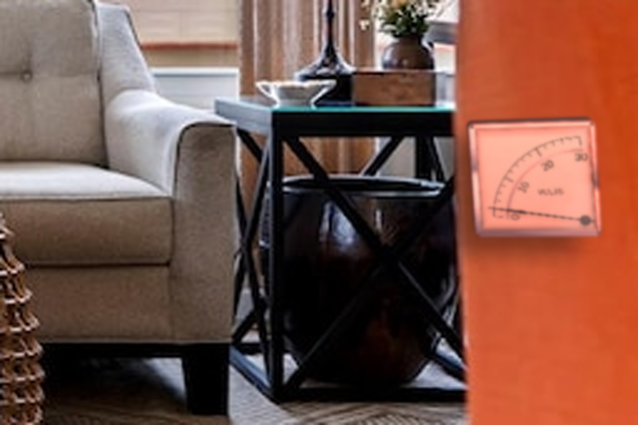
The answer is 2 V
